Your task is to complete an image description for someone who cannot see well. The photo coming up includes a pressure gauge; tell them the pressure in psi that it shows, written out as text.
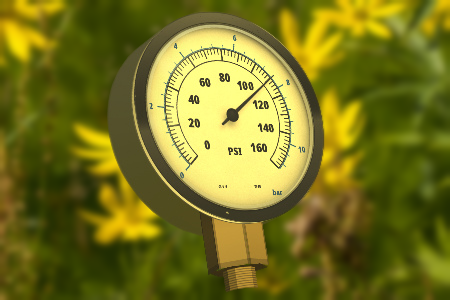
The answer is 110 psi
